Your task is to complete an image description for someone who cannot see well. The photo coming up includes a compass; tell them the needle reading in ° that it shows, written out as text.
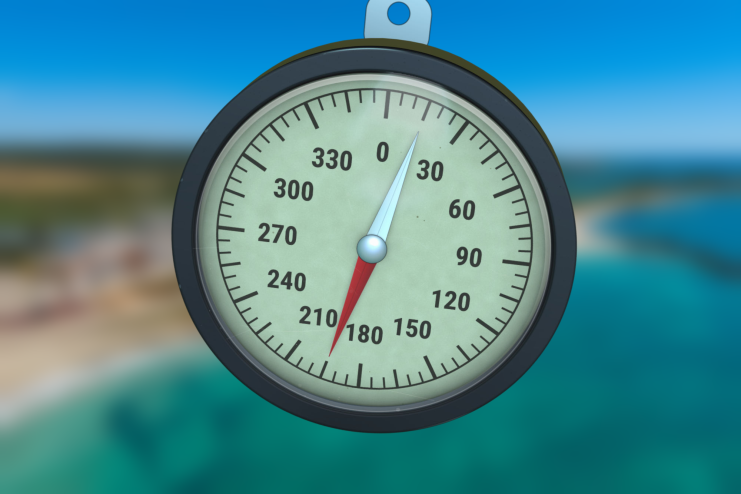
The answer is 195 °
